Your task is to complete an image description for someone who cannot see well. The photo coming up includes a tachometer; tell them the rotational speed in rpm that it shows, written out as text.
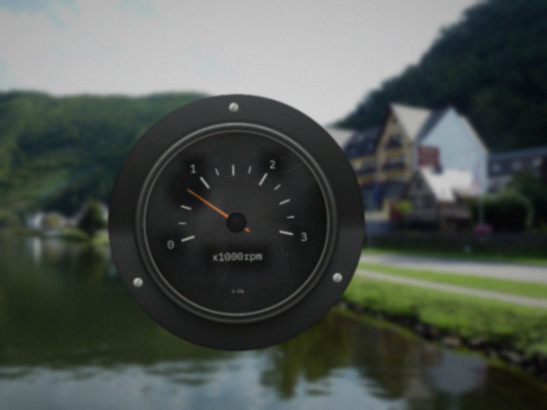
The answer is 750 rpm
